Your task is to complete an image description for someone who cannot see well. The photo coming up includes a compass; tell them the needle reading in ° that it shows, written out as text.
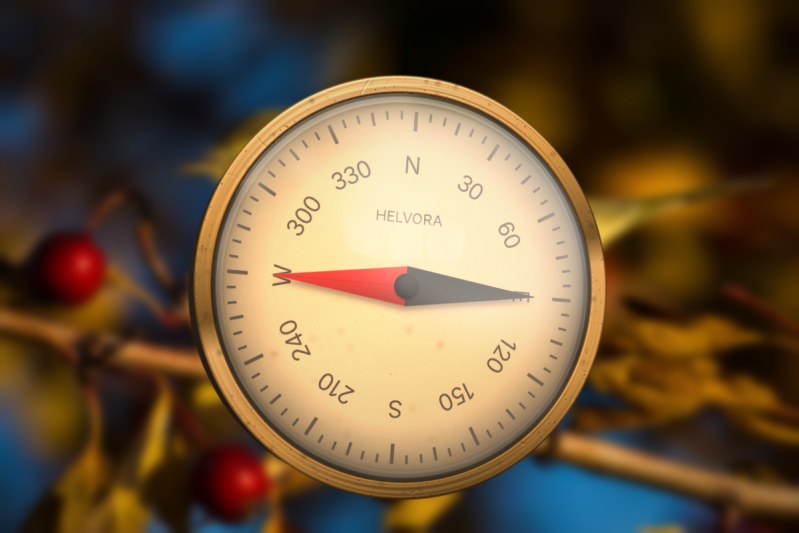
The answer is 270 °
